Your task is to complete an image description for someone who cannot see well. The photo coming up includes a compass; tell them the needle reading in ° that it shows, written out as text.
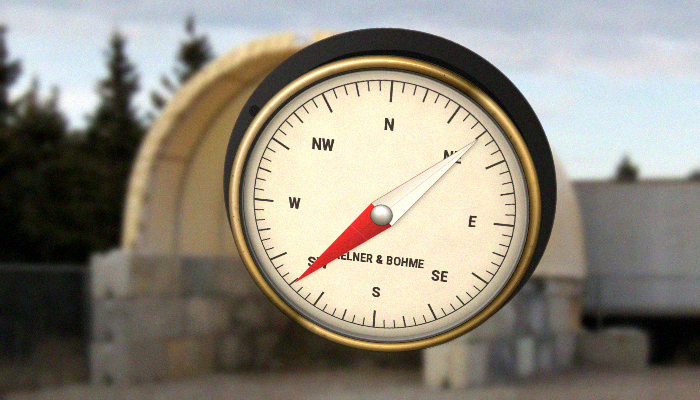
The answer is 225 °
